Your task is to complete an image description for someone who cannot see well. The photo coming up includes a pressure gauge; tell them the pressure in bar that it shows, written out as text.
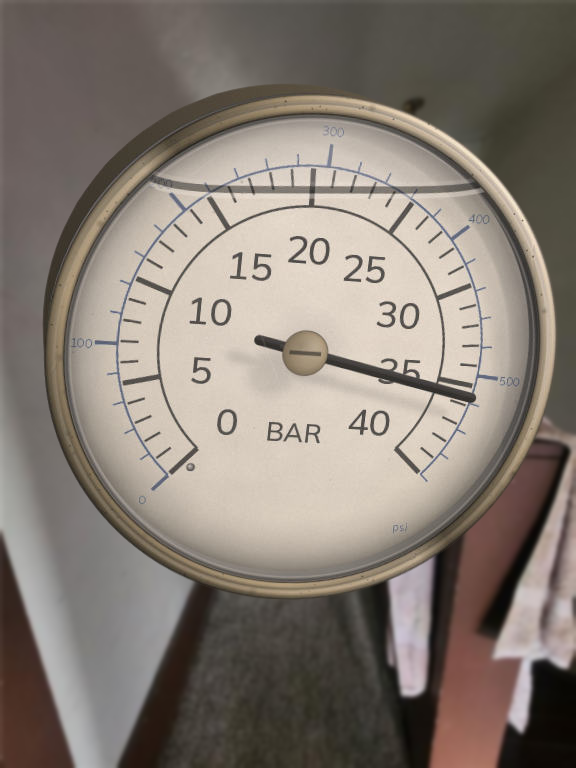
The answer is 35.5 bar
